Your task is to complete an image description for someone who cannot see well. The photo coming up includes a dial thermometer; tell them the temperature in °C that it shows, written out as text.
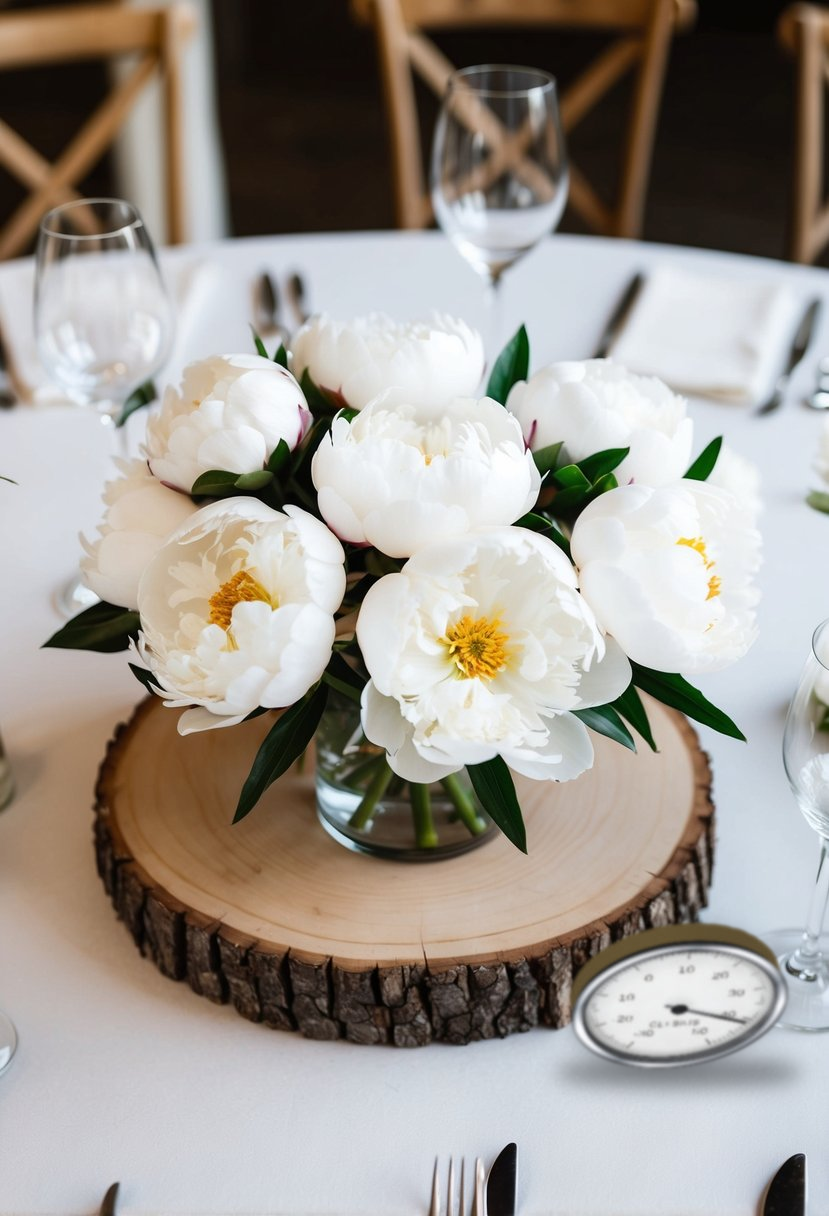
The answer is 40 °C
